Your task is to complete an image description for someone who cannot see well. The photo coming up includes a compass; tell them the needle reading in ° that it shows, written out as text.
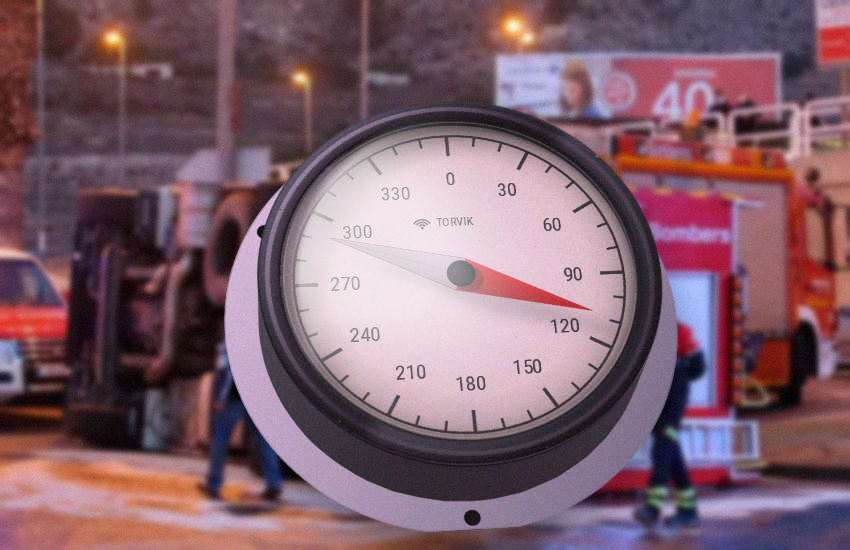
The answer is 110 °
